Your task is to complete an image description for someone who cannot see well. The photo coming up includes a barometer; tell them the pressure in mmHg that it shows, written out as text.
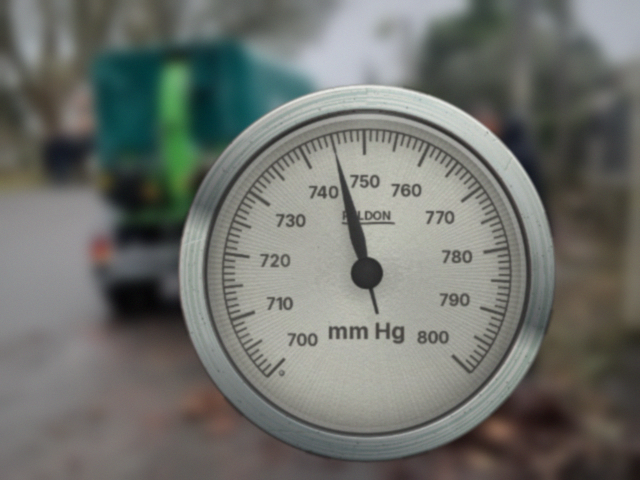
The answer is 745 mmHg
